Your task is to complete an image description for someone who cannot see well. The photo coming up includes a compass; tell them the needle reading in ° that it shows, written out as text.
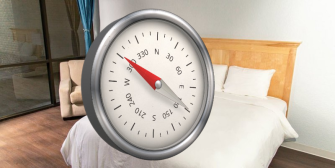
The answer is 300 °
